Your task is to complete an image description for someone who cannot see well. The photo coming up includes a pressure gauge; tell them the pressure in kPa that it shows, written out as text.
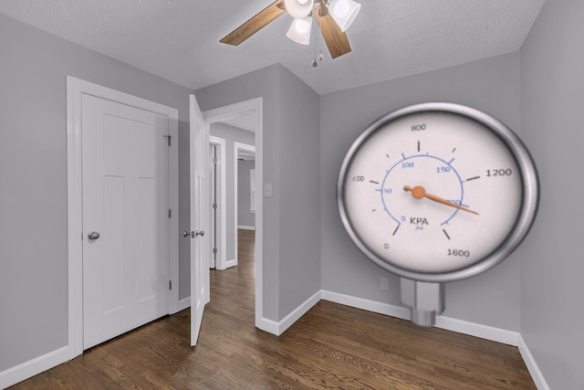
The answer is 1400 kPa
